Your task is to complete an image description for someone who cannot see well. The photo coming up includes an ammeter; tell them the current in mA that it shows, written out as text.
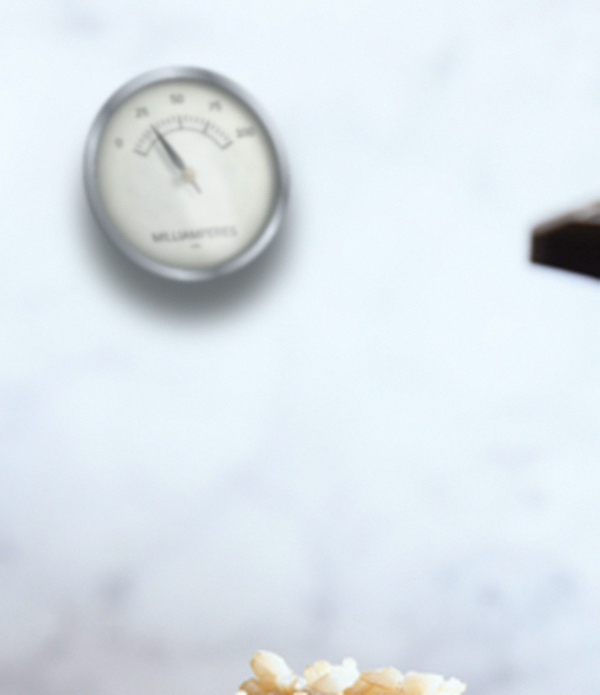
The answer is 25 mA
